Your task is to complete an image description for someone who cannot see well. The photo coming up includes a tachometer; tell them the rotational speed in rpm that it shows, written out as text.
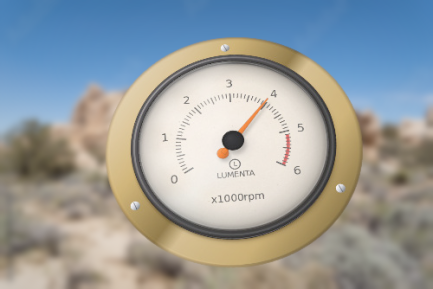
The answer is 4000 rpm
